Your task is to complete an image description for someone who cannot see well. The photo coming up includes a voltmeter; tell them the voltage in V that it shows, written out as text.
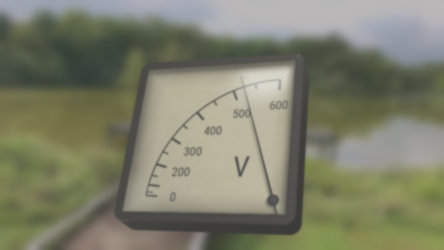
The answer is 525 V
